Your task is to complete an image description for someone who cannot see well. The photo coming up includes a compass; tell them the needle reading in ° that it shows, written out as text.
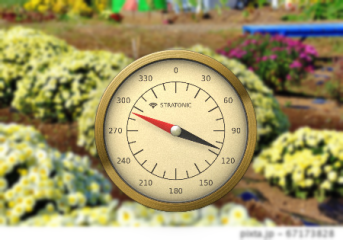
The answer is 292.5 °
